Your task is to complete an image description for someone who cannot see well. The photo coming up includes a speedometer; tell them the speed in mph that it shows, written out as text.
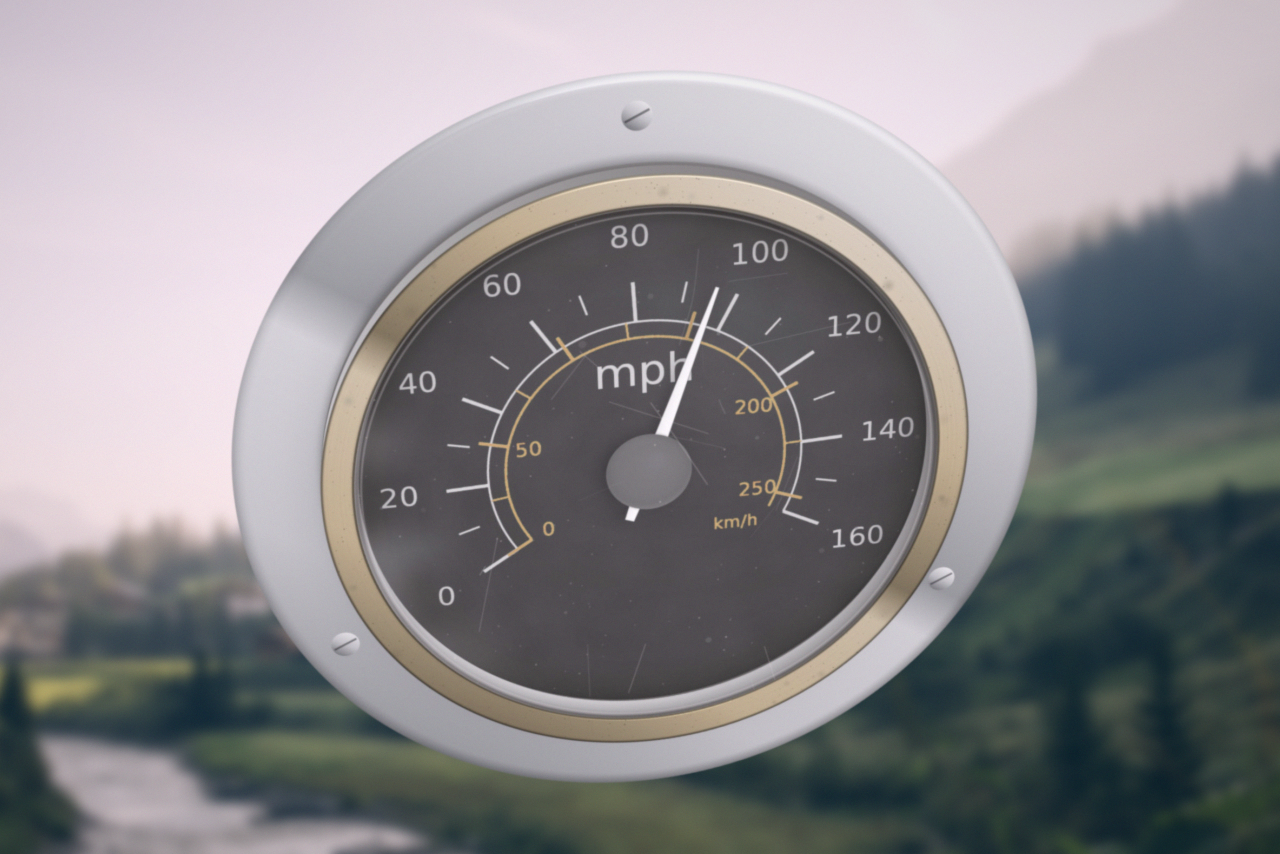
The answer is 95 mph
